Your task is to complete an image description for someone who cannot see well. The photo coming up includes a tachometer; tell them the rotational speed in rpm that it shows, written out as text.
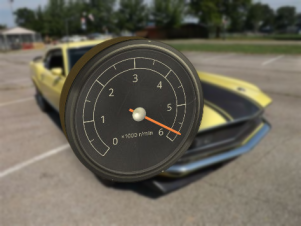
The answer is 5750 rpm
